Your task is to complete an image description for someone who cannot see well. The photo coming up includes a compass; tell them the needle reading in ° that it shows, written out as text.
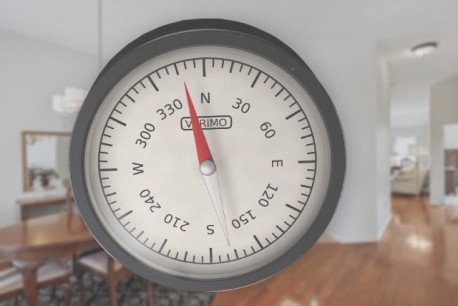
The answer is 347.5 °
